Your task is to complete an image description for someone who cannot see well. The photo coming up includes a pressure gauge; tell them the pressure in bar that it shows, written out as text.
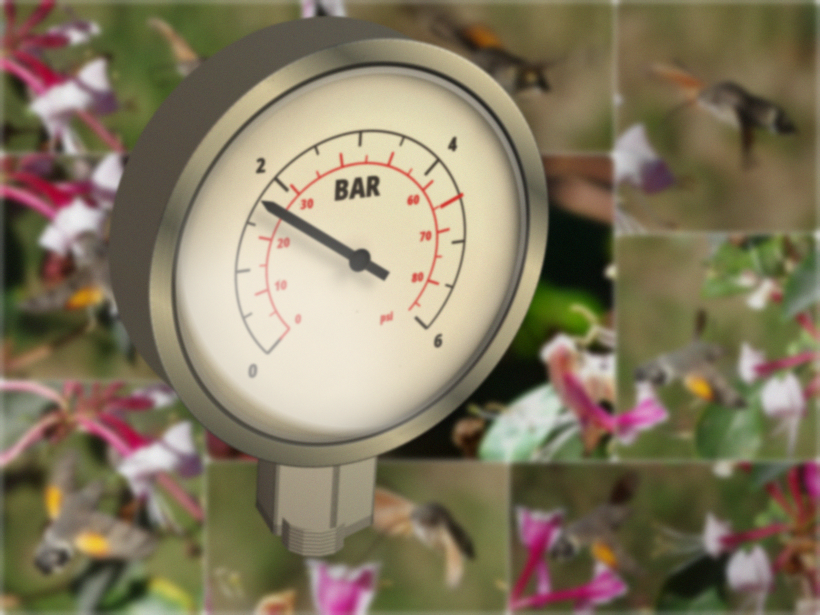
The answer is 1.75 bar
